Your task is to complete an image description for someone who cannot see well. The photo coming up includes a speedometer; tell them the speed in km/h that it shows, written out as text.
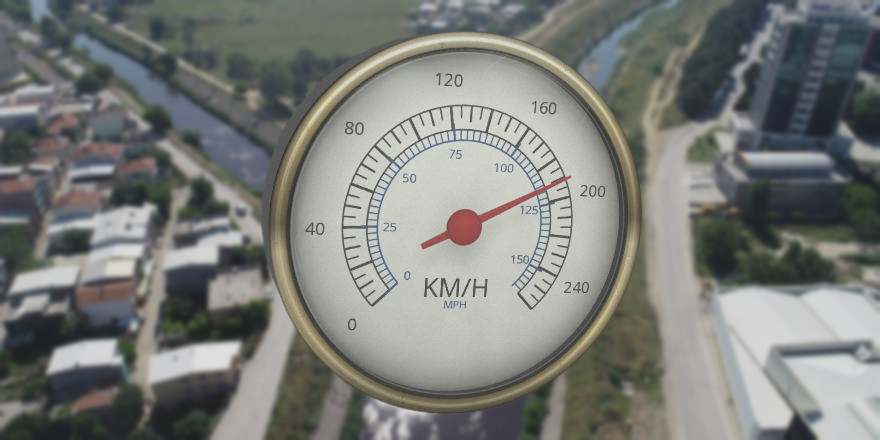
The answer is 190 km/h
